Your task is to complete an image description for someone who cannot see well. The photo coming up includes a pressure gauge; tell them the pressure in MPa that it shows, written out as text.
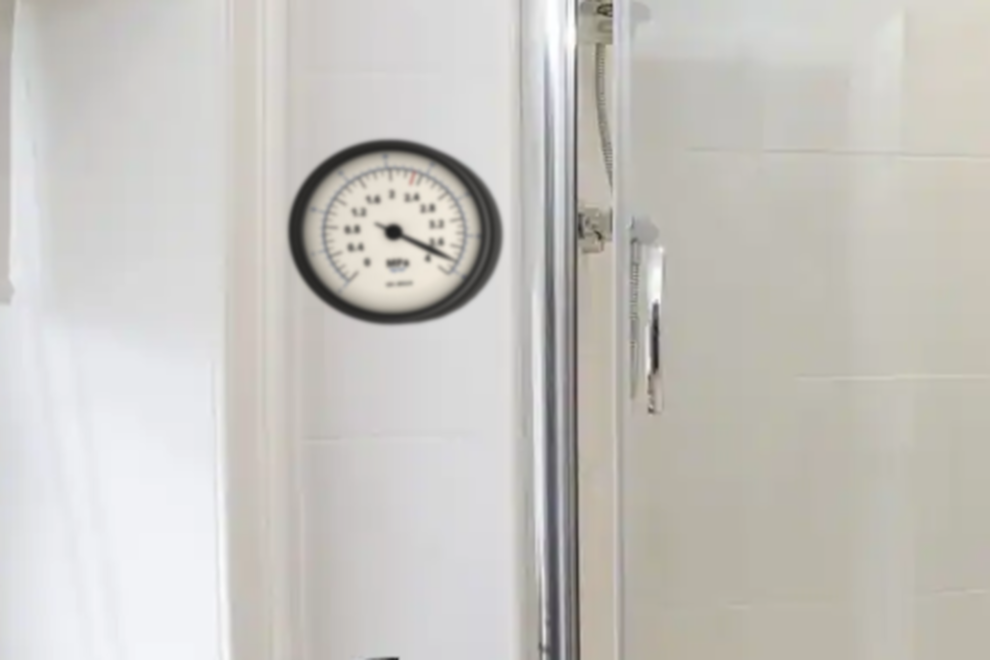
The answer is 3.8 MPa
